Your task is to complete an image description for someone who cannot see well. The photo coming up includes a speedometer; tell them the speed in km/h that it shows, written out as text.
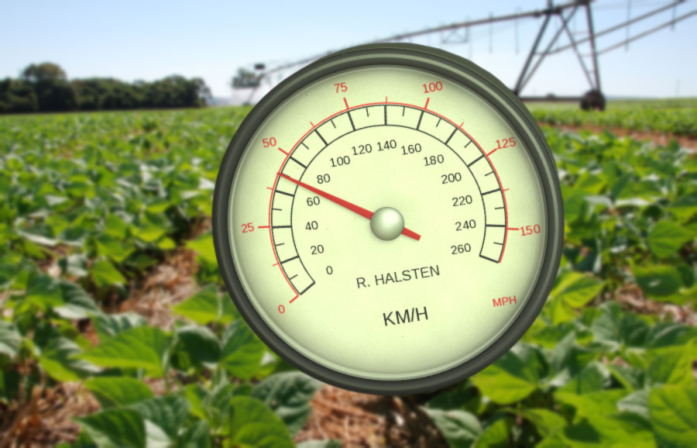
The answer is 70 km/h
